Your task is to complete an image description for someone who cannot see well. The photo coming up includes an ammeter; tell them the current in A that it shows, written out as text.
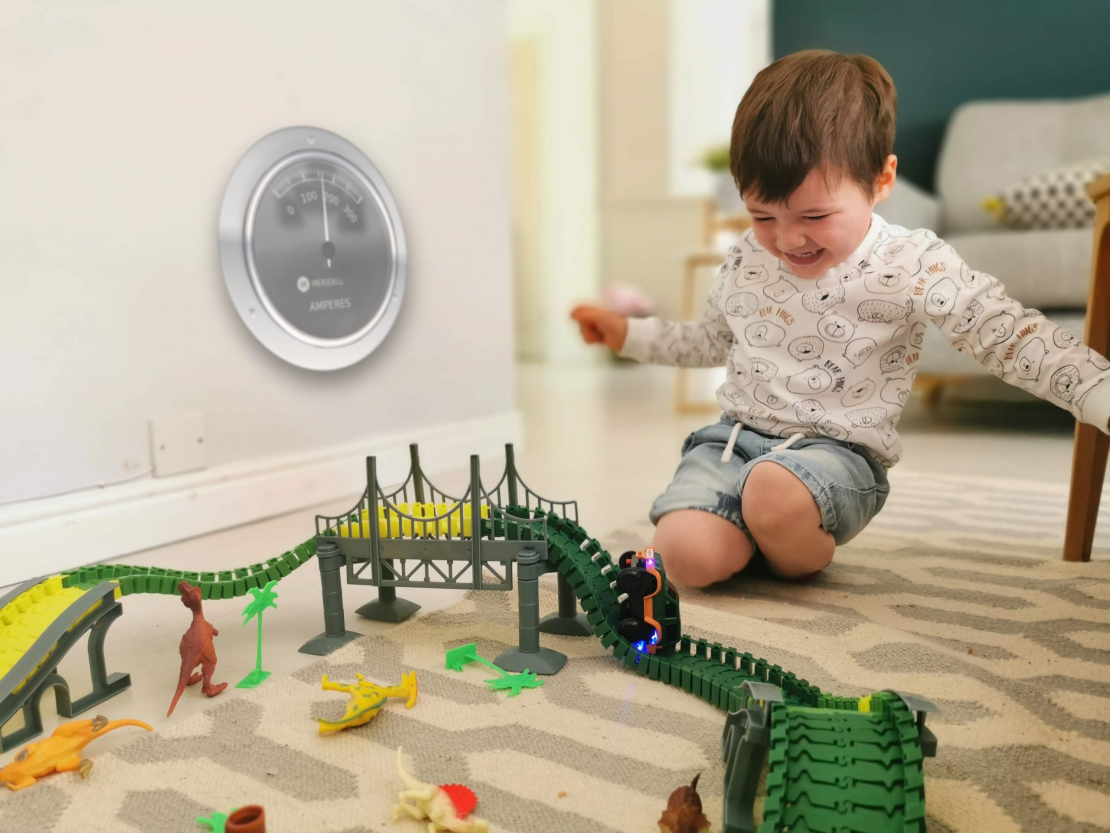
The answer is 150 A
